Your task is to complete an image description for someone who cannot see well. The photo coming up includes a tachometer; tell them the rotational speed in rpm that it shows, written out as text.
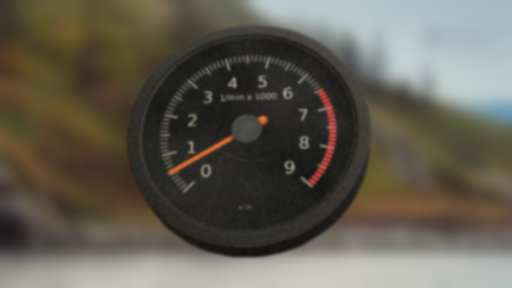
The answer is 500 rpm
